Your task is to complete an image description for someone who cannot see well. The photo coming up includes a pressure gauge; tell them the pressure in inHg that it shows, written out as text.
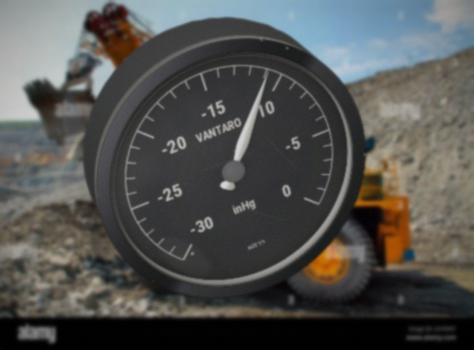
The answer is -11 inHg
